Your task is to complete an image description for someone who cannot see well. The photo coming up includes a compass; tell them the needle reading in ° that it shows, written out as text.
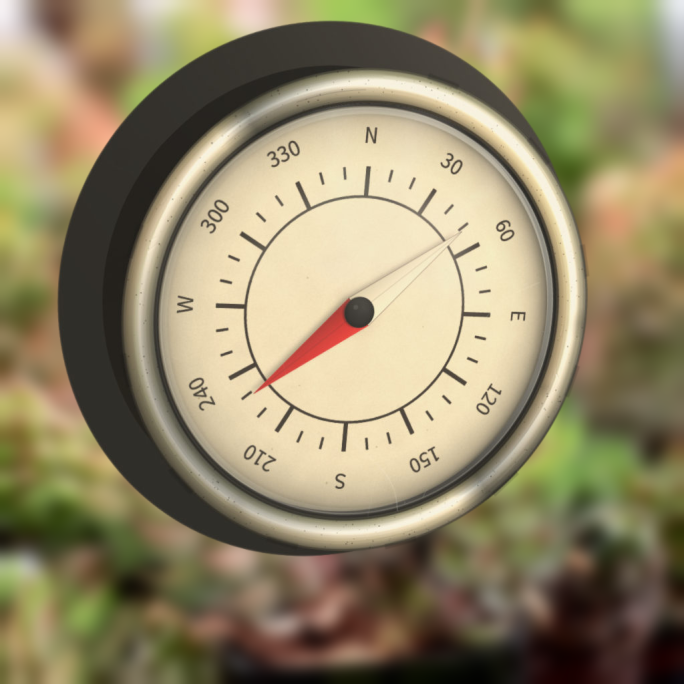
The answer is 230 °
